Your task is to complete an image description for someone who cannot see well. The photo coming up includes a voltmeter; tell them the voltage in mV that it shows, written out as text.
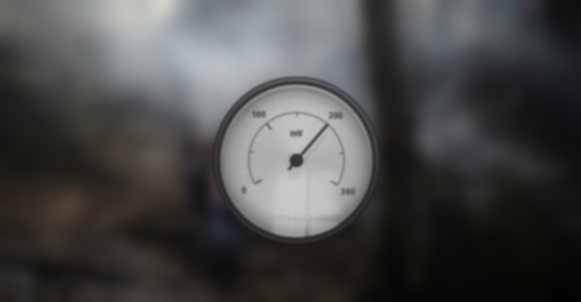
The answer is 200 mV
